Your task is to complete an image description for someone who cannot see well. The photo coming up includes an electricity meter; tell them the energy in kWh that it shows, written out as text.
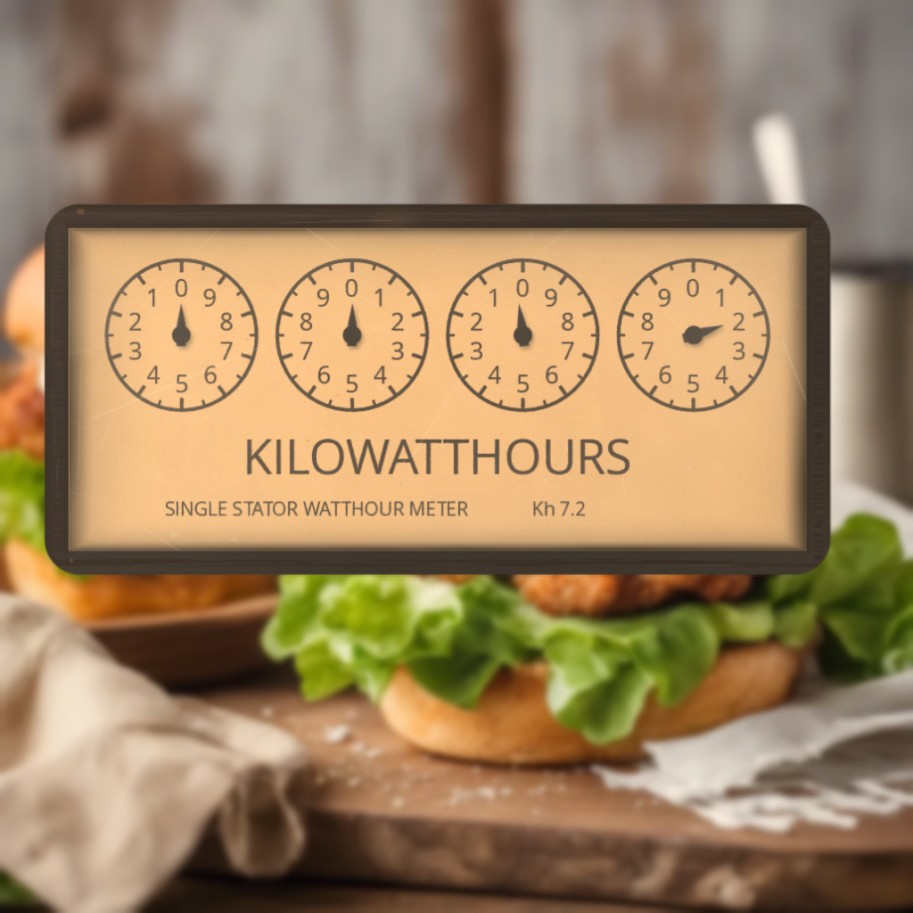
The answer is 2 kWh
